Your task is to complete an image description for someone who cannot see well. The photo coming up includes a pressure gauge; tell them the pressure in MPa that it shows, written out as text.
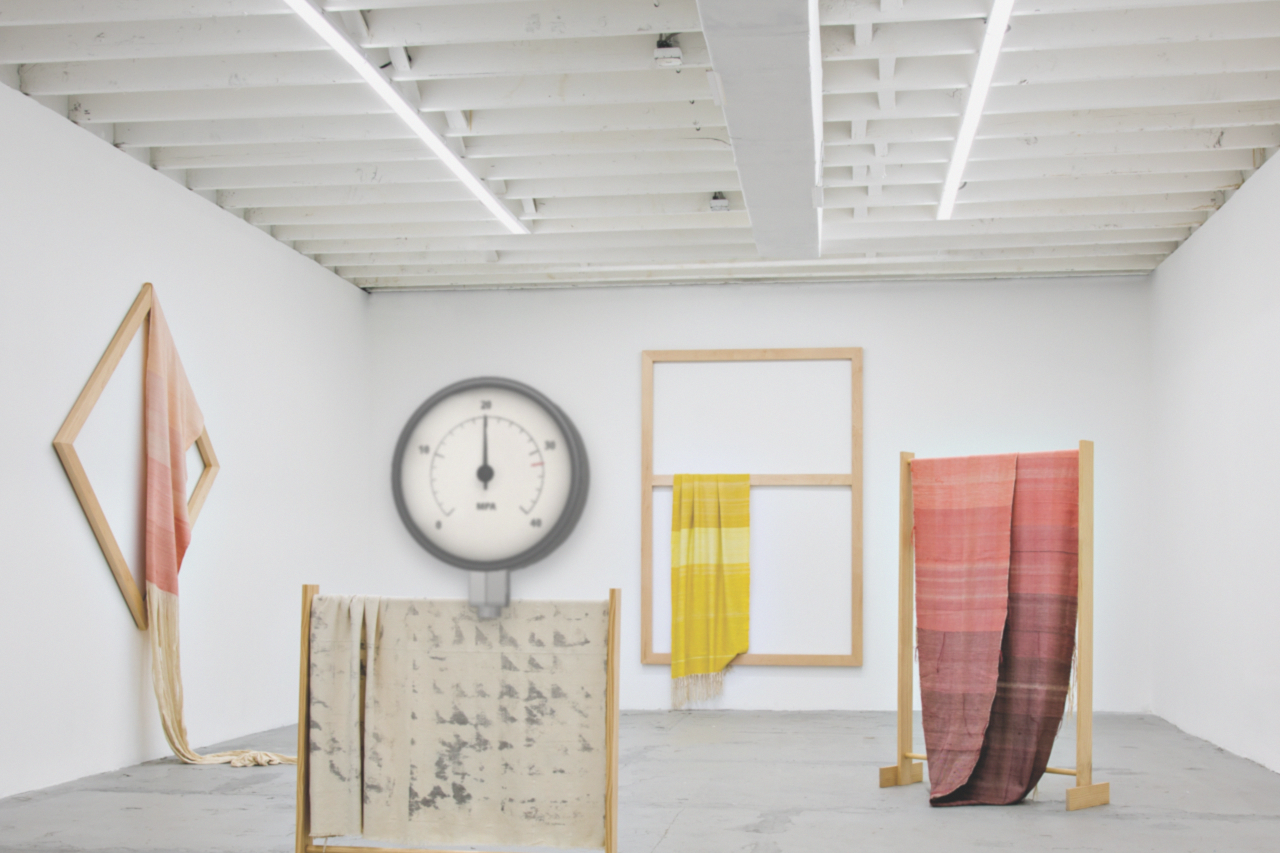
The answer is 20 MPa
